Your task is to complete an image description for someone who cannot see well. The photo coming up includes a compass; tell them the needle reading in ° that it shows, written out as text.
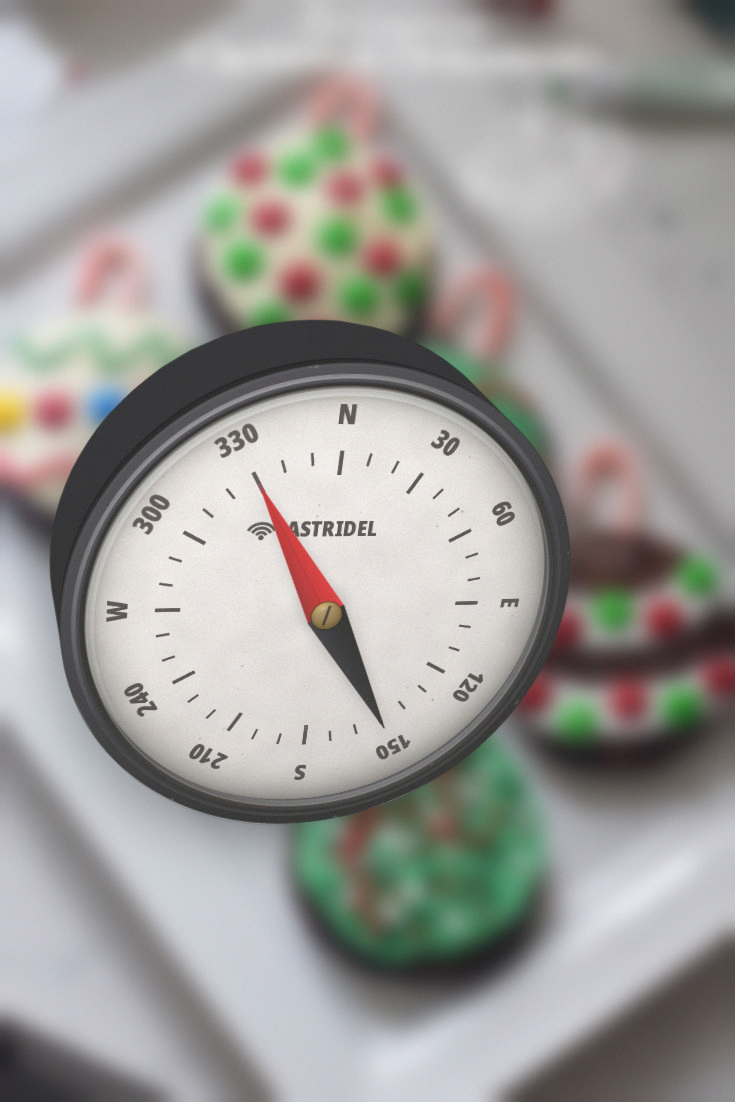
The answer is 330 °
